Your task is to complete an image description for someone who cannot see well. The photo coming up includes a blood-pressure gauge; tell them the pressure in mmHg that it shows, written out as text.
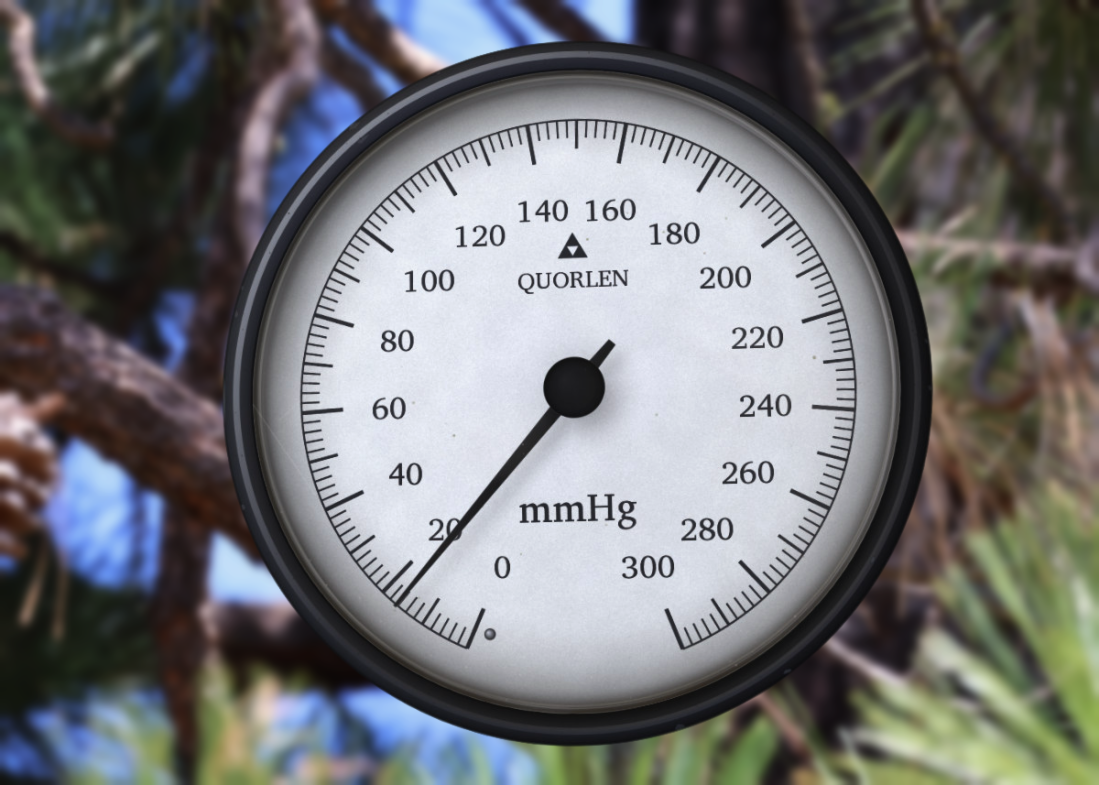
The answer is 16 mmHg
